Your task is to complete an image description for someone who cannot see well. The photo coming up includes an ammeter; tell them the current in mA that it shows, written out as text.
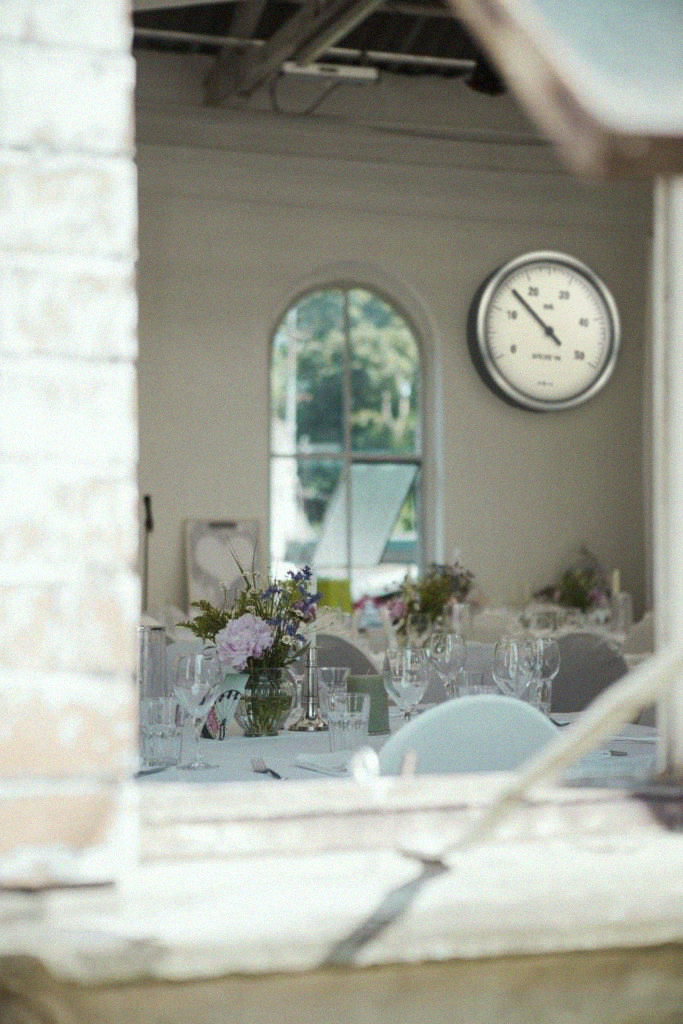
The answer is 15 mA
